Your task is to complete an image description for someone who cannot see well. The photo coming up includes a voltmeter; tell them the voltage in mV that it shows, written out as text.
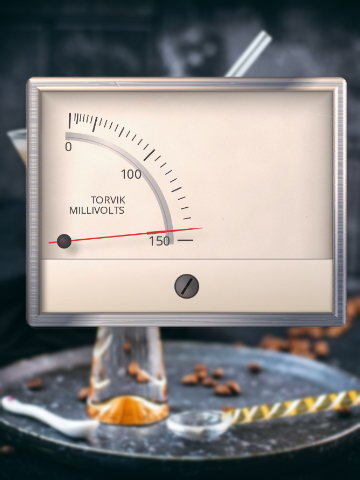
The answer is 145 mV
